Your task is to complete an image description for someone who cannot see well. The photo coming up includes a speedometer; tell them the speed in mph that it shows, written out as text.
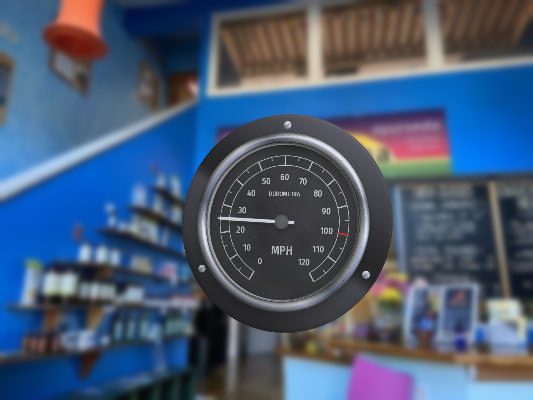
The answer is 25 mph
